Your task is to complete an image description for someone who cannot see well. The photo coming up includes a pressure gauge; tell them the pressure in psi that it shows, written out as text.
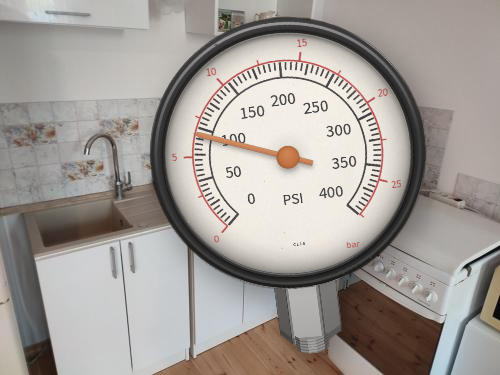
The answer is 95 psi
